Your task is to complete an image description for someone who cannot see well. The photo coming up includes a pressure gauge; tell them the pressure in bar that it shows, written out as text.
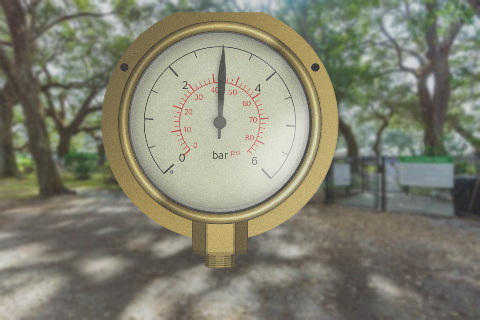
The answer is 3 bar
